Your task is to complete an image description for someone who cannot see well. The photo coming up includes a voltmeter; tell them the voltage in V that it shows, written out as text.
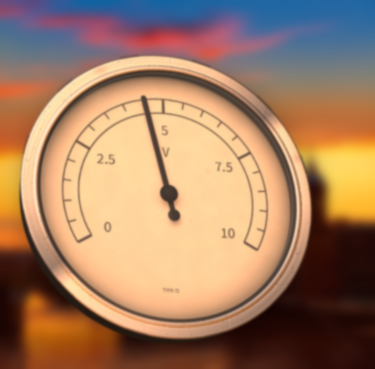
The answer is 4.5 V
